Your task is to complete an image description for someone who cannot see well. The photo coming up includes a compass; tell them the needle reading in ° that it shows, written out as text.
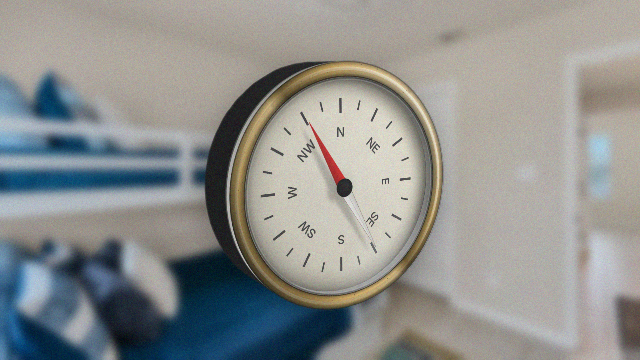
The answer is 330 °
